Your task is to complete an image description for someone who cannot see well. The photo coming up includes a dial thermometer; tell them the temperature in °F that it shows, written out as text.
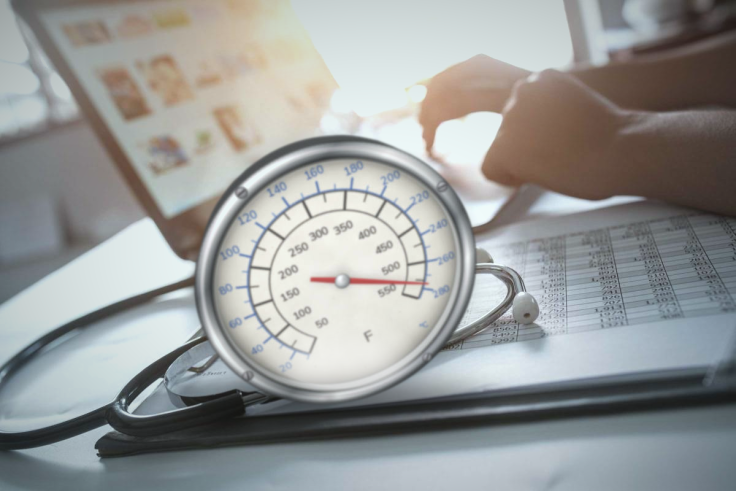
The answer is 525 °F
